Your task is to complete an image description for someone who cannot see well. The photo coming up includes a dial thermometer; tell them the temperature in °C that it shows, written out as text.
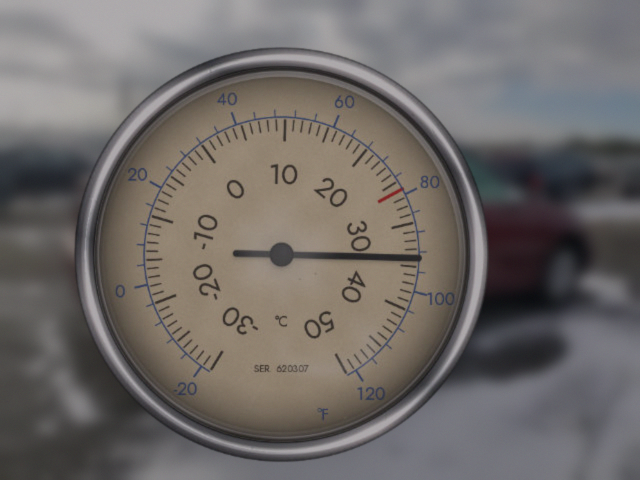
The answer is 34 °C
